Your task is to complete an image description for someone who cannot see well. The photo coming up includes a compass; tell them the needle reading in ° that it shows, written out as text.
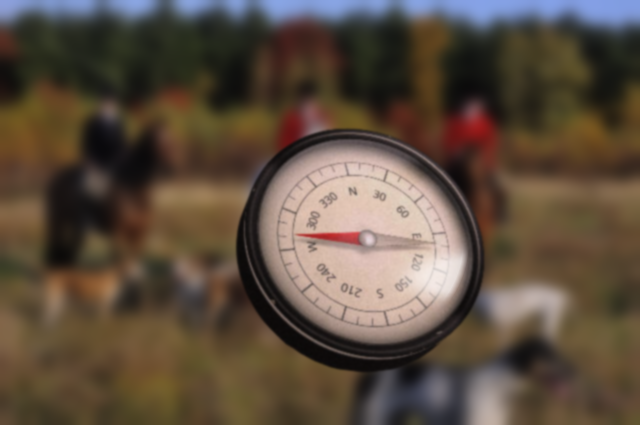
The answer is 280 °
